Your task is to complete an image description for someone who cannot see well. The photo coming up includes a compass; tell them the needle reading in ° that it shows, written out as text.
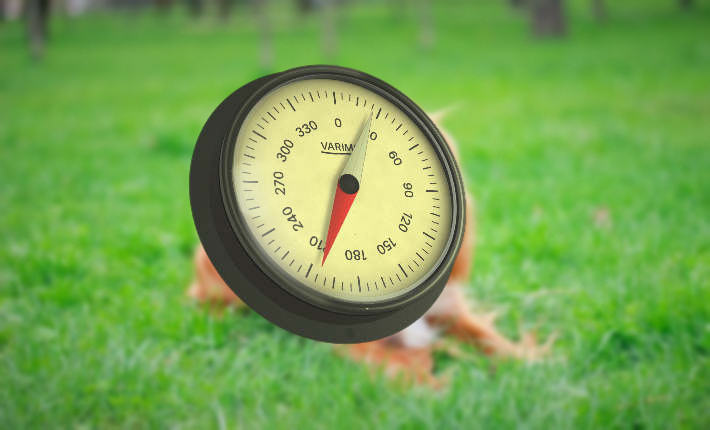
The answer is 205 °
